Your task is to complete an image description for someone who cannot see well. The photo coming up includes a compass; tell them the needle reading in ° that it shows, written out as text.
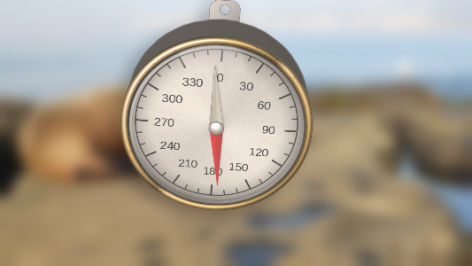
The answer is 175 °
